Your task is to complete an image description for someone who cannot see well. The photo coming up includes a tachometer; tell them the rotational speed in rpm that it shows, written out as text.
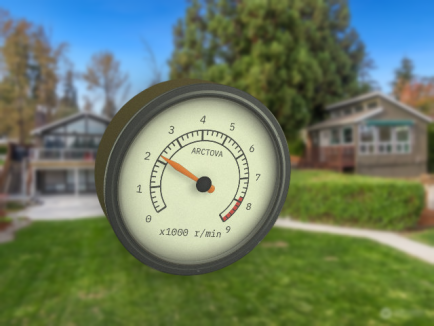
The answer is 2200 rpm
